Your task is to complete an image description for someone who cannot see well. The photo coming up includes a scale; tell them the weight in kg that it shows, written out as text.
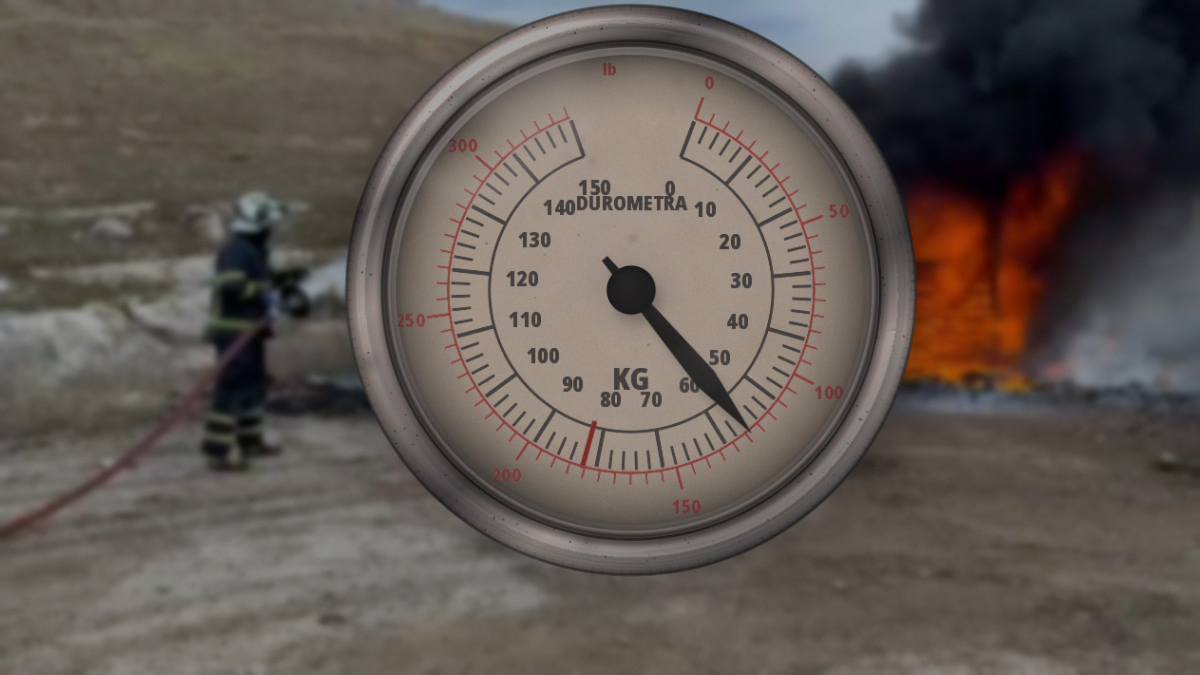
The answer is 56 kg
